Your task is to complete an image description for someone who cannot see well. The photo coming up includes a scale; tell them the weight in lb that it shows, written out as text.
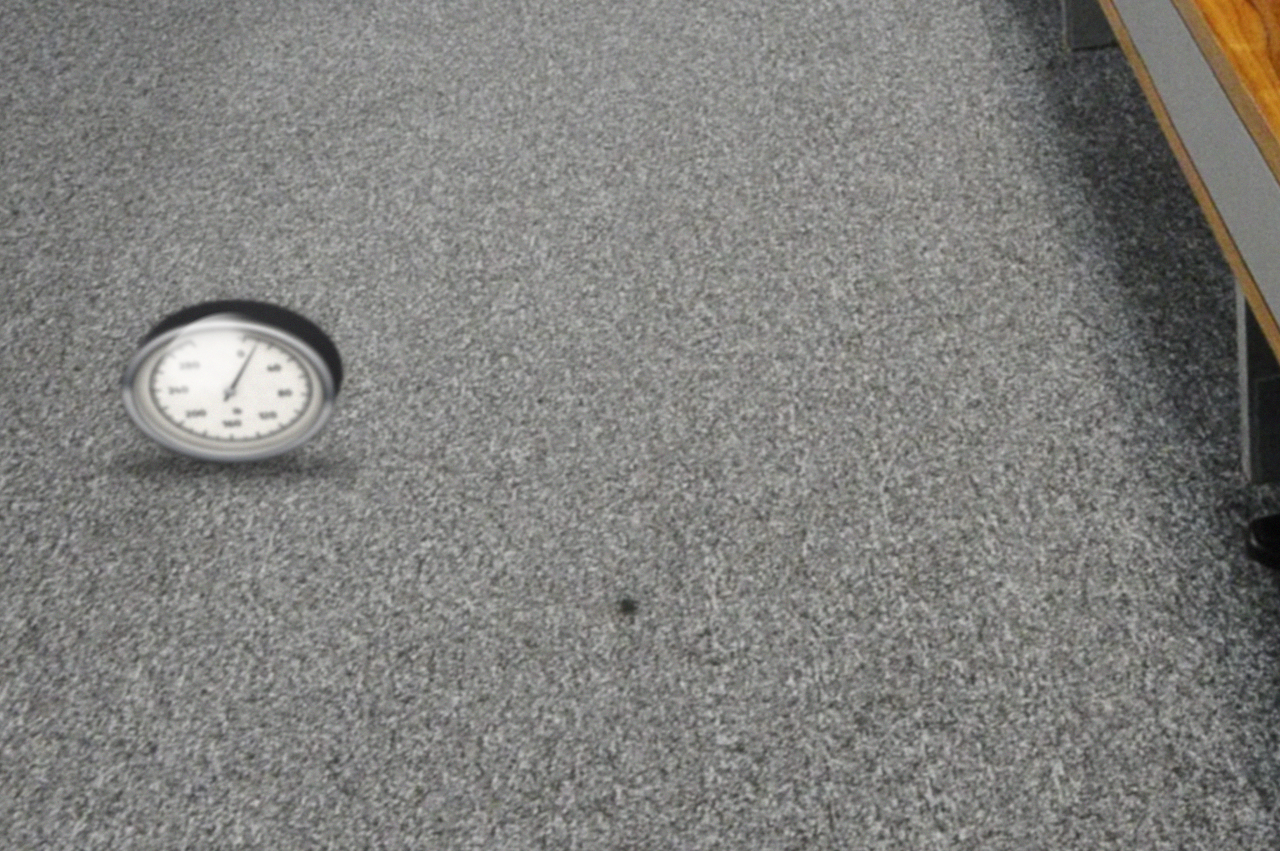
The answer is 10 lb
